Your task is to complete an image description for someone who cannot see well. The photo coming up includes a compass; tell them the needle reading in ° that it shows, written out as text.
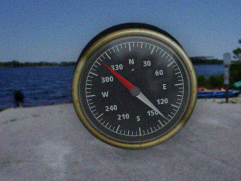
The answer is 320 °
